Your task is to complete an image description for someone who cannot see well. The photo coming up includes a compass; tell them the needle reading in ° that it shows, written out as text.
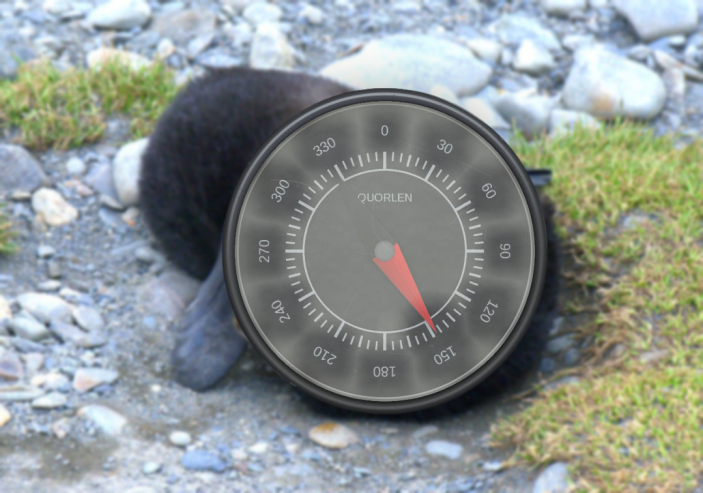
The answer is 147.5 °
